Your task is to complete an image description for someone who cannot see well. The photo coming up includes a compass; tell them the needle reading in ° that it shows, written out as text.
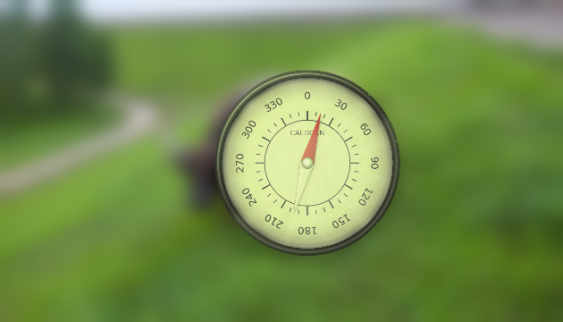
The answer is 15 °
